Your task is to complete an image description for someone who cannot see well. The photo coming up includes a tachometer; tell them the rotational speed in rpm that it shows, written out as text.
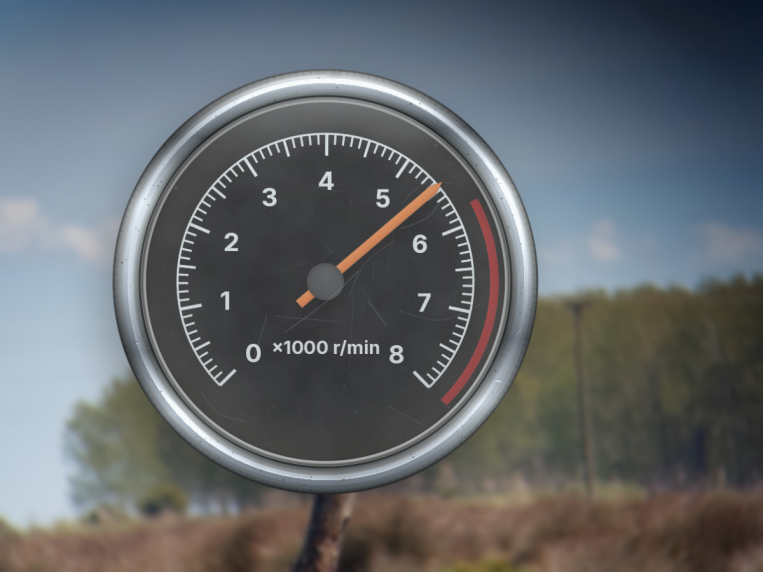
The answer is 5450 rpm
